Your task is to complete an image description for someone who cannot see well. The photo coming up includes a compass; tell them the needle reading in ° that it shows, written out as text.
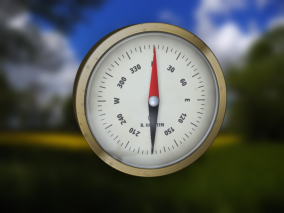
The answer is 0 °
